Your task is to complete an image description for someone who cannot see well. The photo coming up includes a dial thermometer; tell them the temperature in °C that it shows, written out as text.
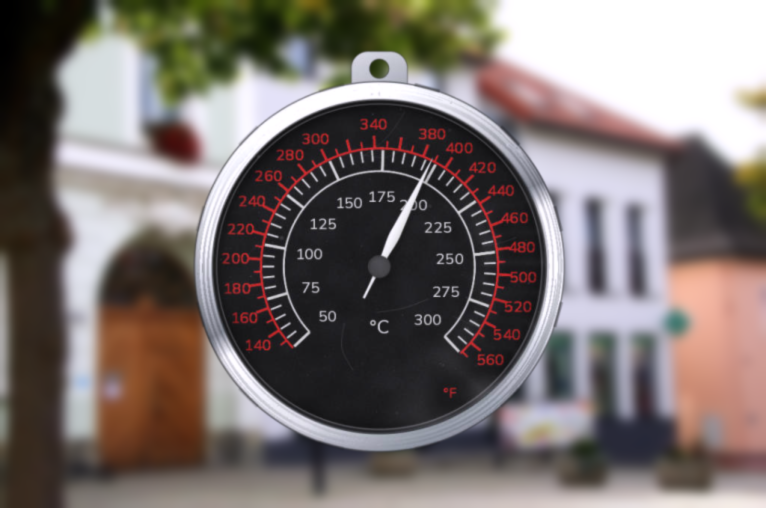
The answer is 197.5 °C
